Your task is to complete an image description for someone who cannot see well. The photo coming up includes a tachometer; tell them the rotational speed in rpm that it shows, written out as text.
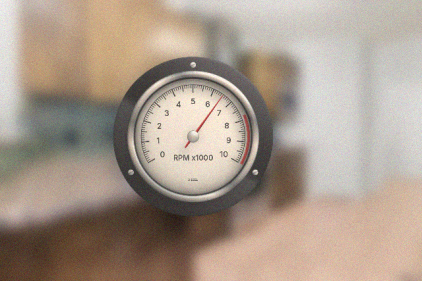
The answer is 6500 rpm
